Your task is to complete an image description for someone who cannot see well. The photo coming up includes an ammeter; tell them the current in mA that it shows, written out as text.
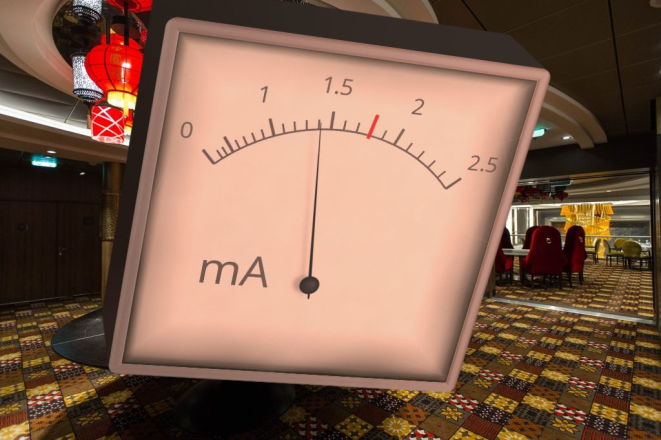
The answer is 1.4 mA
